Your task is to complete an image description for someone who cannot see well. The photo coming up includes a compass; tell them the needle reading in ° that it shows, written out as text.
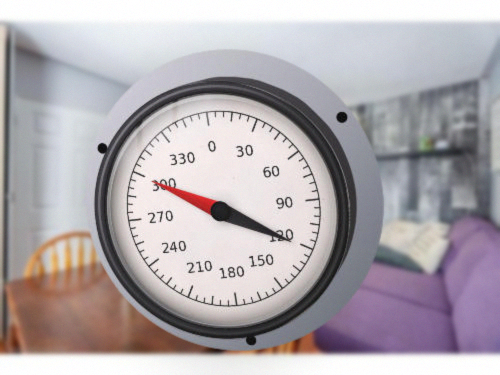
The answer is 300 °
